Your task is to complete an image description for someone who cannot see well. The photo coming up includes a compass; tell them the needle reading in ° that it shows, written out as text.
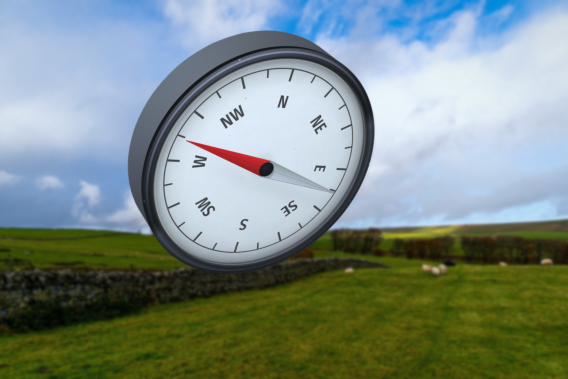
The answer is 285 °
